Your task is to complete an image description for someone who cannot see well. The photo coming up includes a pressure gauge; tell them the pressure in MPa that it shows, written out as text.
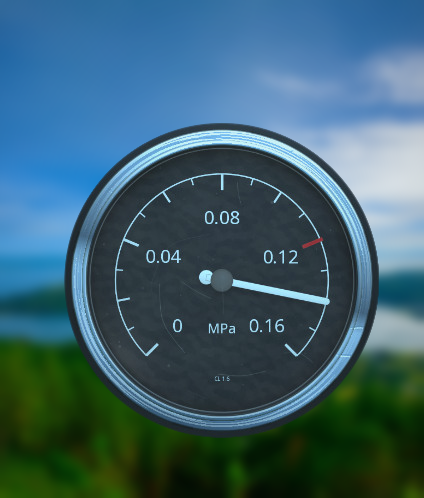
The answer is 0.14 MPa
